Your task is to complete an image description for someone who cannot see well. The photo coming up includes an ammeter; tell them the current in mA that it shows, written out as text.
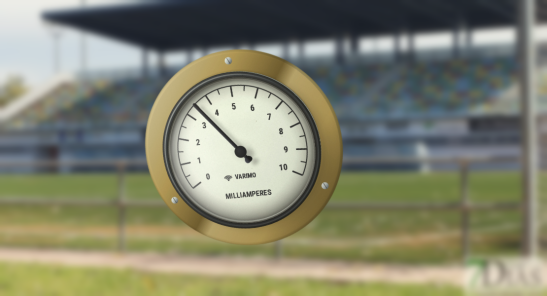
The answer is 3.5 mA
